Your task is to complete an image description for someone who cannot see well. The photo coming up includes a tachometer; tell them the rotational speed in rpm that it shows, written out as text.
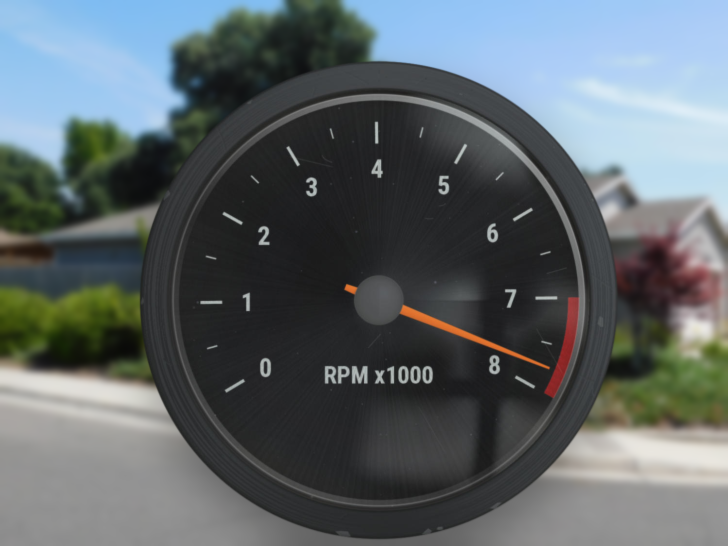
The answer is 7750 rpm
